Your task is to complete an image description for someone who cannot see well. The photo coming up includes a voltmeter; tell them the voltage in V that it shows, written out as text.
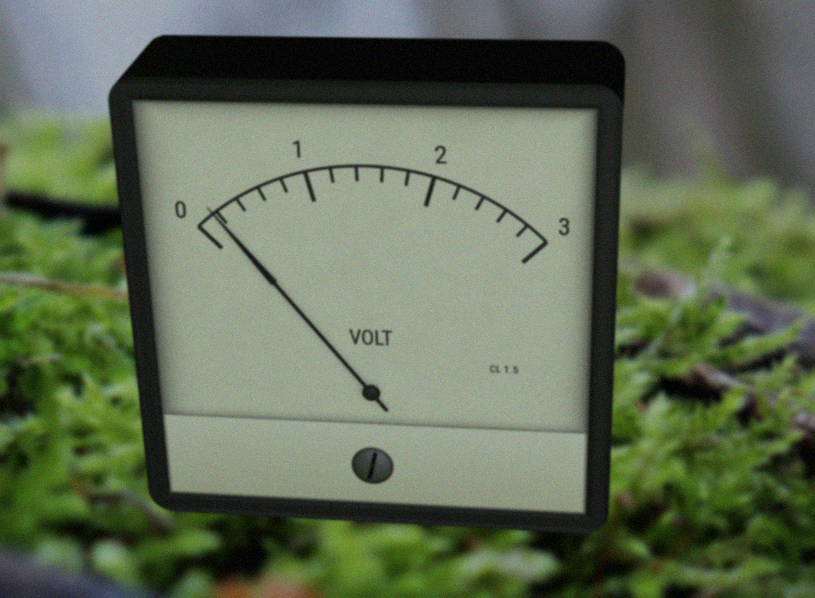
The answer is 0.2 V
